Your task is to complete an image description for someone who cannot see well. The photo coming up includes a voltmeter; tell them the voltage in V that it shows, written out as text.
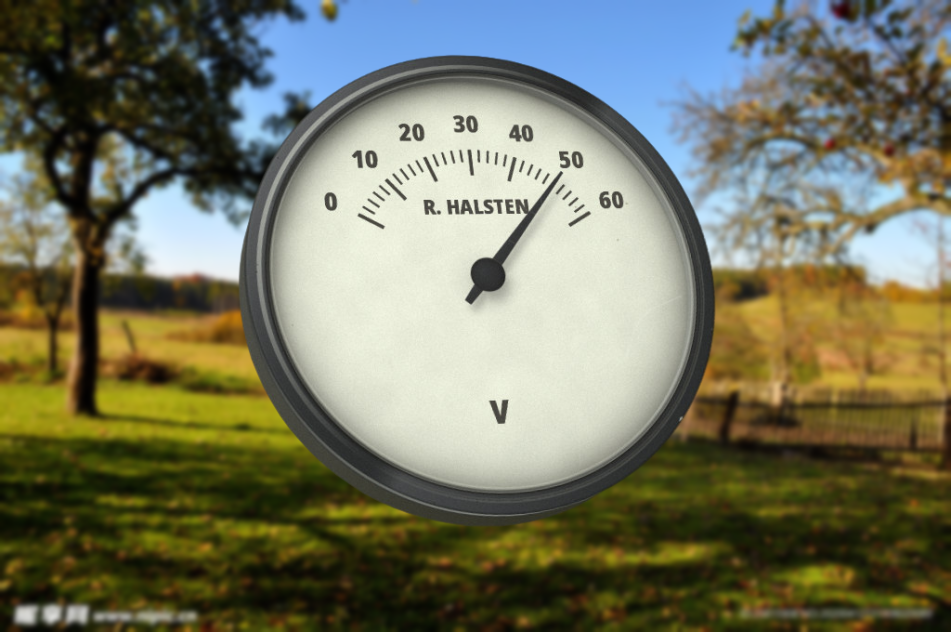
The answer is 50 V
